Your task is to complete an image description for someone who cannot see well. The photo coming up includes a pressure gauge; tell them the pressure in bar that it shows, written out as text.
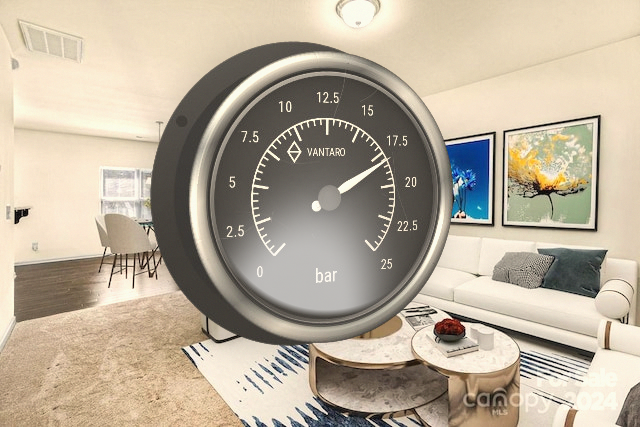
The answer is 18 bar
